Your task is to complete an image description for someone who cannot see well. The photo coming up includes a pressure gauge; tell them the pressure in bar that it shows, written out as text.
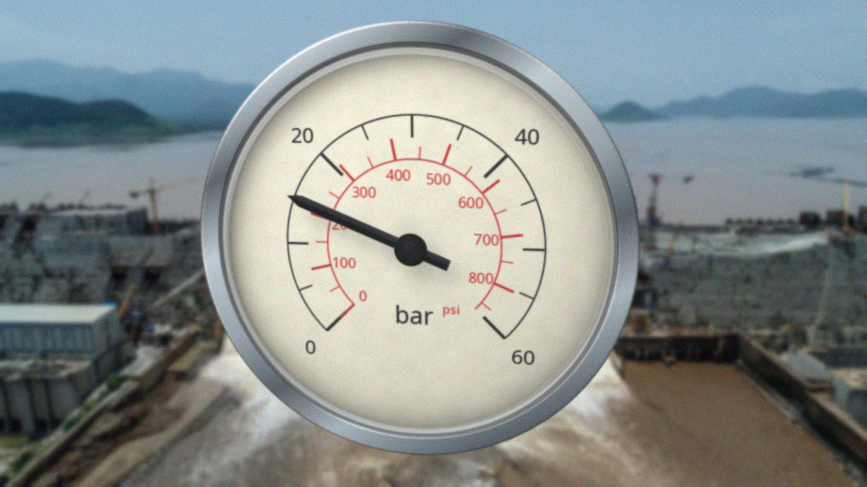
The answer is 15 bar
